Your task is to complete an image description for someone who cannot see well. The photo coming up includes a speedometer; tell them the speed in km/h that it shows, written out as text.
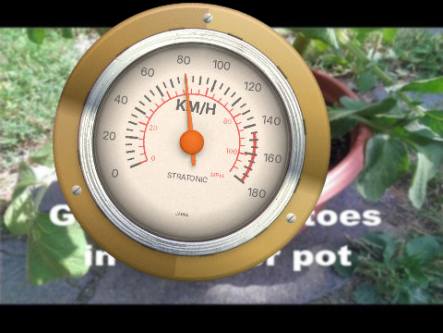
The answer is 80 km/h
